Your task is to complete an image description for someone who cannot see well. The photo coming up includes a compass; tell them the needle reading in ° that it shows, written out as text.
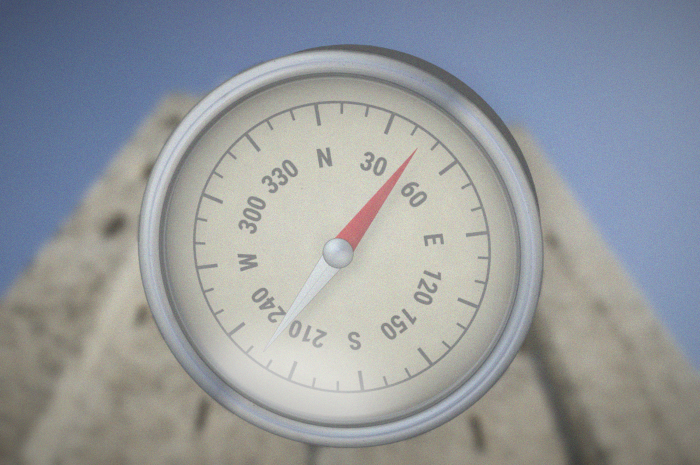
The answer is 45 °
